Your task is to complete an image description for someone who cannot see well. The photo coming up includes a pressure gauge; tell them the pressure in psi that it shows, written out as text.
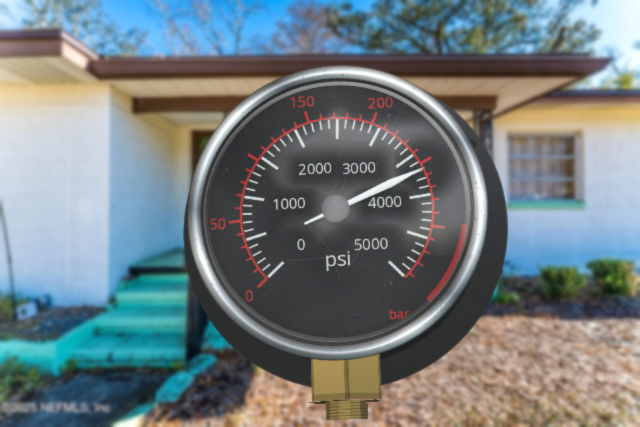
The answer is 3700 psi
